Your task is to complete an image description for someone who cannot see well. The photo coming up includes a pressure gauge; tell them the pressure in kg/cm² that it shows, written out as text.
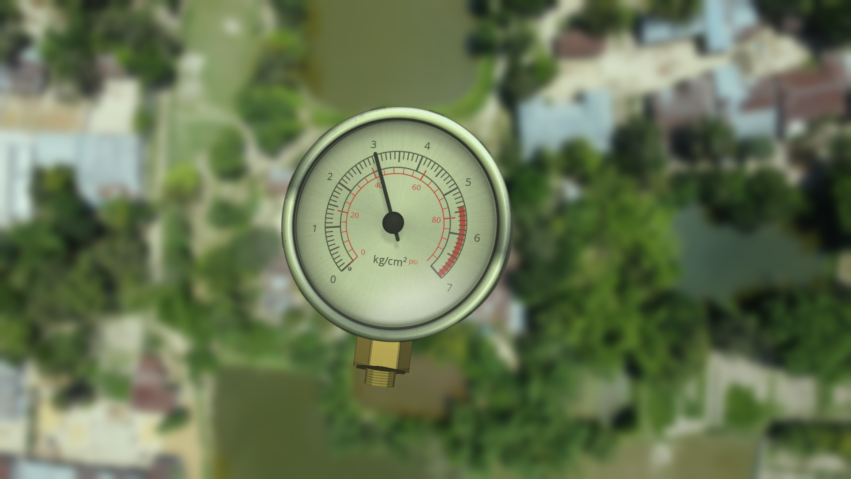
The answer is 3 kg/cm²
